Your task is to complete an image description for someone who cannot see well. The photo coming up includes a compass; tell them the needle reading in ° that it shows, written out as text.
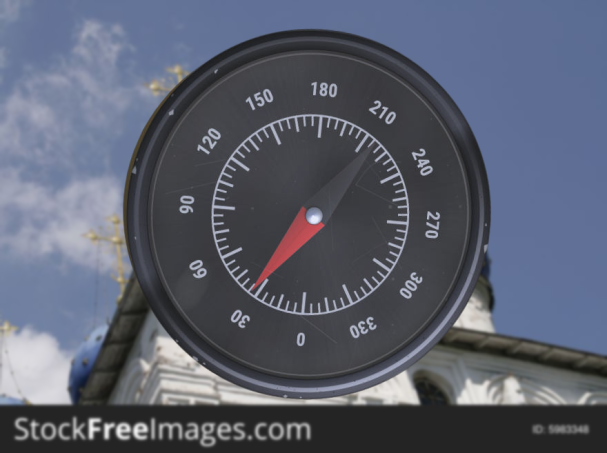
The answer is 35 °
